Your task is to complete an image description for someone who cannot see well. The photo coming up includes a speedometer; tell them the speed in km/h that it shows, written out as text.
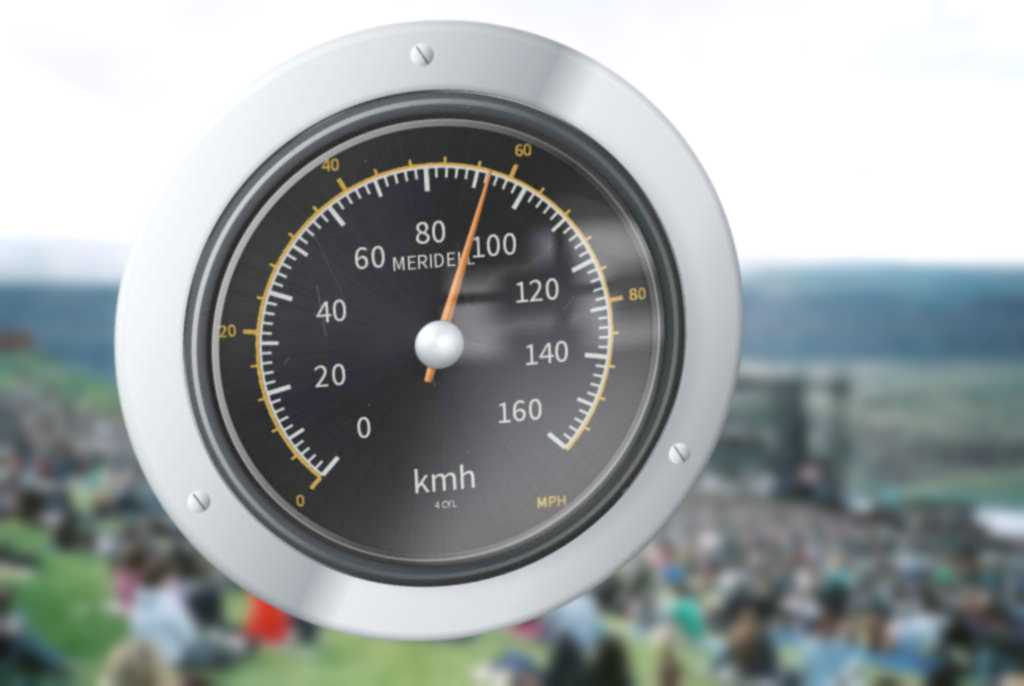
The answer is 92 km/h
